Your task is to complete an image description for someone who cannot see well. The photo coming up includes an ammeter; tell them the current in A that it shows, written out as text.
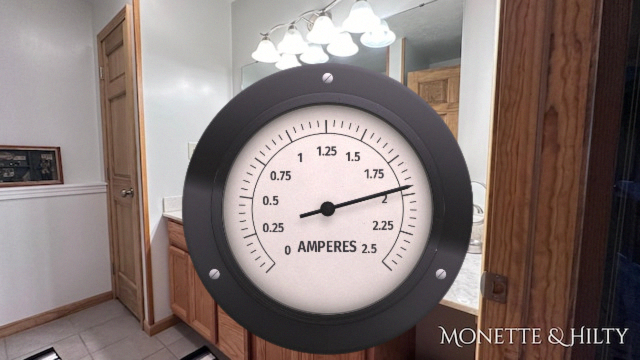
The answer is 1.95 A
